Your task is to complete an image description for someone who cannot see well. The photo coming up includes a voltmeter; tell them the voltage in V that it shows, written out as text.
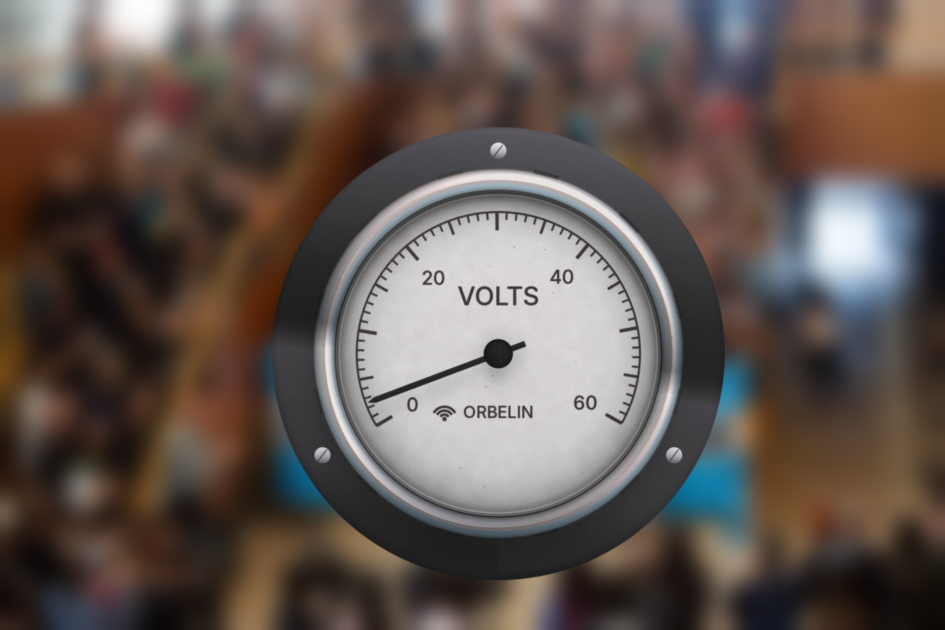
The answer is 2.5 V
